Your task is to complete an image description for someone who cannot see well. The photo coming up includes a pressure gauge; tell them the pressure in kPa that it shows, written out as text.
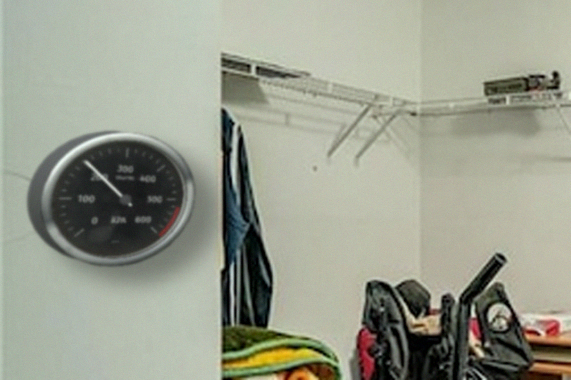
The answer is 200 kPa
